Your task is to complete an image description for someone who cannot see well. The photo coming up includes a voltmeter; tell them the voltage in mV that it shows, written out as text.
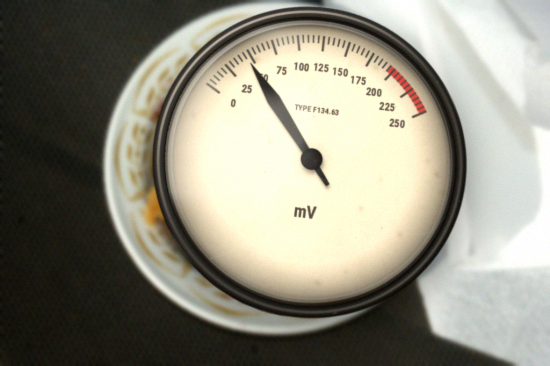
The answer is 45 mV
